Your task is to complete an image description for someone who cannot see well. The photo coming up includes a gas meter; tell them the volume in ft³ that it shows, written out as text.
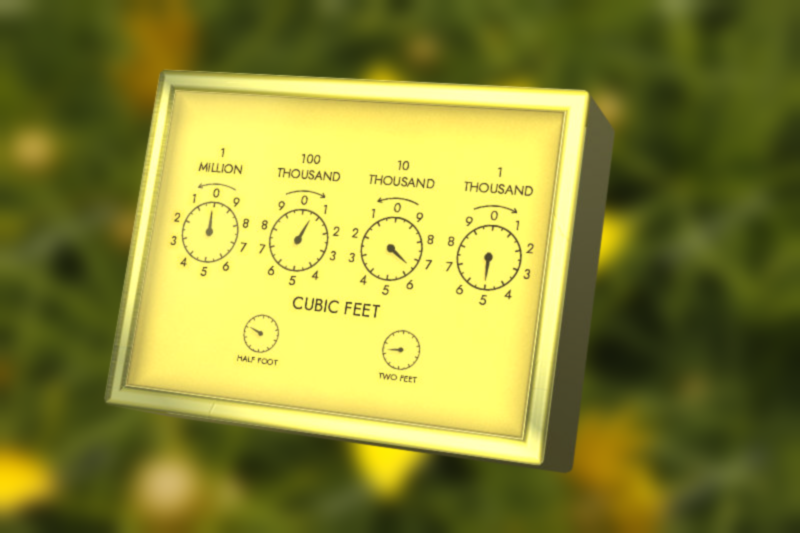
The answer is 6500 ft³
